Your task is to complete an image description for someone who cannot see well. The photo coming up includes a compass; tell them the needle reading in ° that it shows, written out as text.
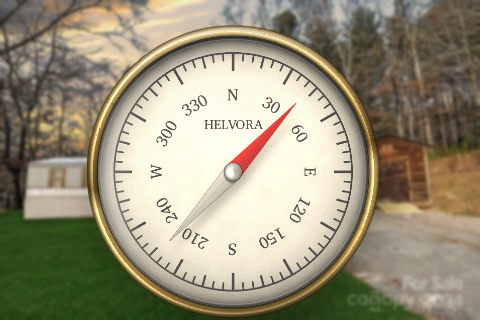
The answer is 42.5 °
